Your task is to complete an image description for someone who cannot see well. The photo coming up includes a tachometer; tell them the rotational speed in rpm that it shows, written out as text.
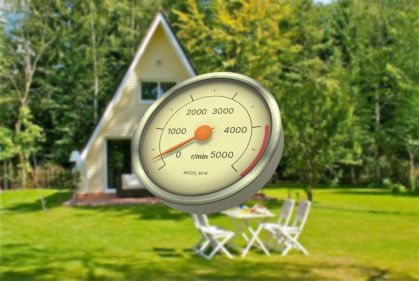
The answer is 250 rpm
